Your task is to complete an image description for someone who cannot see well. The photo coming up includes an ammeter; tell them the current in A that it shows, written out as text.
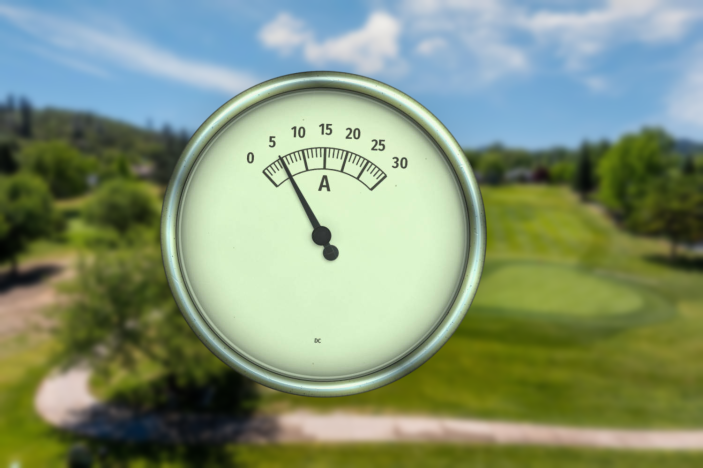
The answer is 5 A
